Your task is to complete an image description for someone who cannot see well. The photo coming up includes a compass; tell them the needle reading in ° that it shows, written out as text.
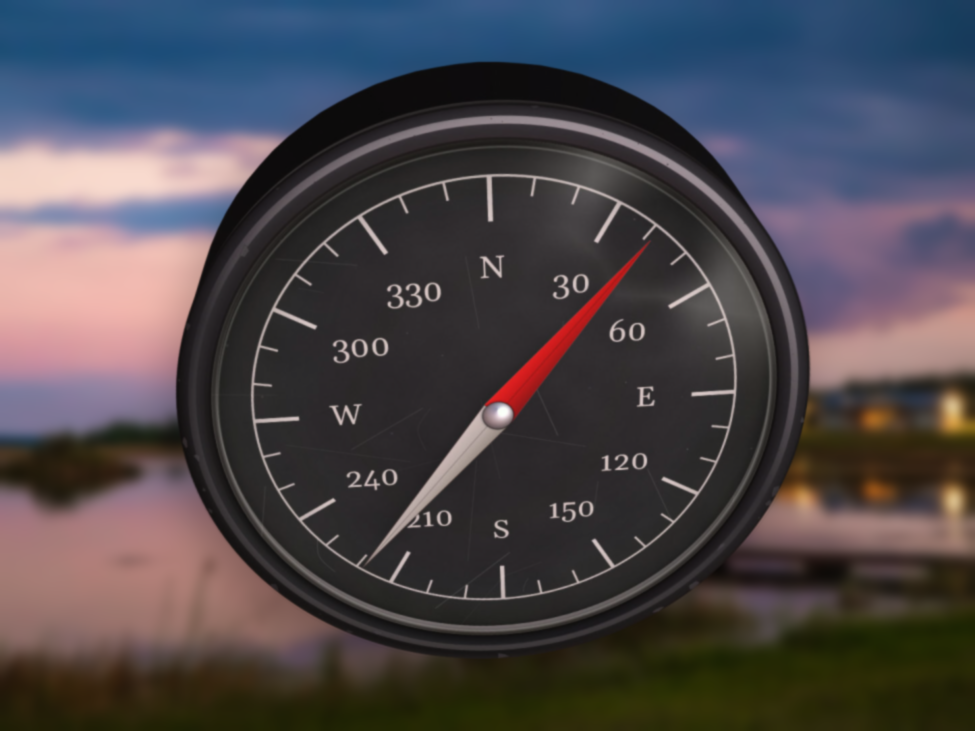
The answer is 40 °
